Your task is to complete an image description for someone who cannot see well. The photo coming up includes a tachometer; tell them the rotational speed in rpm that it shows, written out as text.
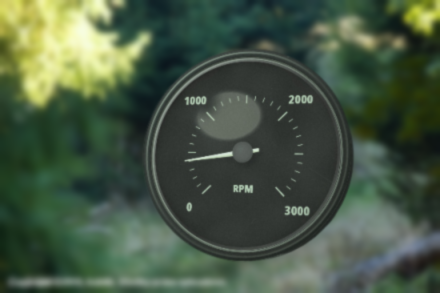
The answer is 400 rpm
